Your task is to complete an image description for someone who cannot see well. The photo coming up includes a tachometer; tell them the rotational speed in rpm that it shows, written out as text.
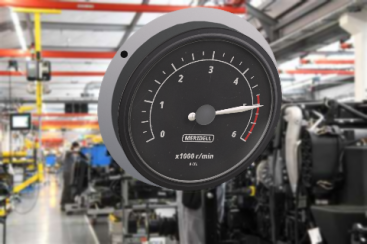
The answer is 5000 rpm
